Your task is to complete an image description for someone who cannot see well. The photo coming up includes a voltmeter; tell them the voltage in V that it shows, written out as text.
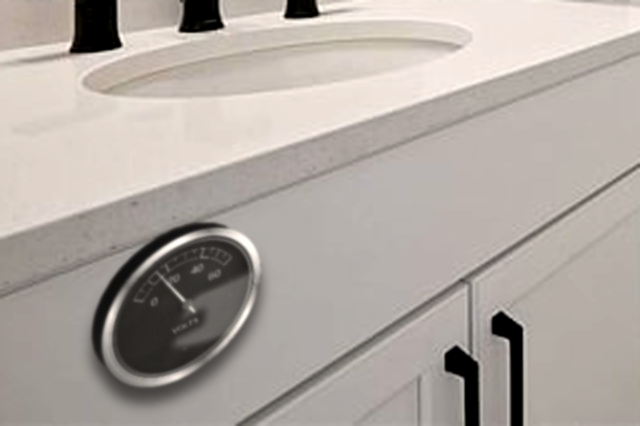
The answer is 15 V
